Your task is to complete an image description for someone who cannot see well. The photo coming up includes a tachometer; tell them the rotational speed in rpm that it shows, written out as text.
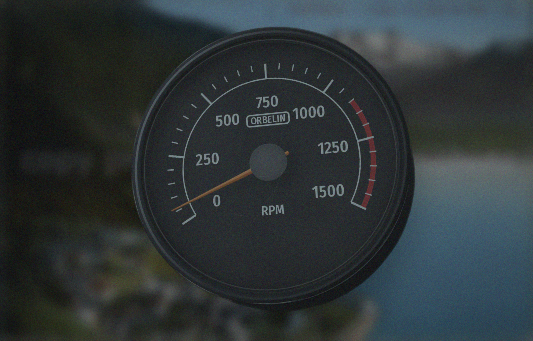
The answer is 50 rpm
